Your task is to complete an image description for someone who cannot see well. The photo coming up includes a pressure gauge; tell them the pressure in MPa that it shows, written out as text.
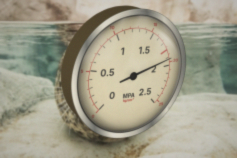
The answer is 1.9 MPa
